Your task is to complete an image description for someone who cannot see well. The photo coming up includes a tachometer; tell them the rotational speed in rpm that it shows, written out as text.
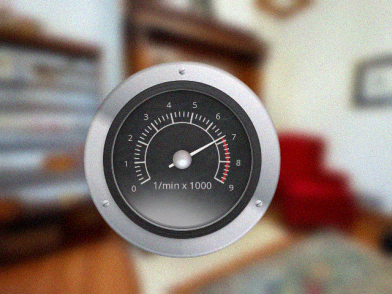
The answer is 6800 rpm
